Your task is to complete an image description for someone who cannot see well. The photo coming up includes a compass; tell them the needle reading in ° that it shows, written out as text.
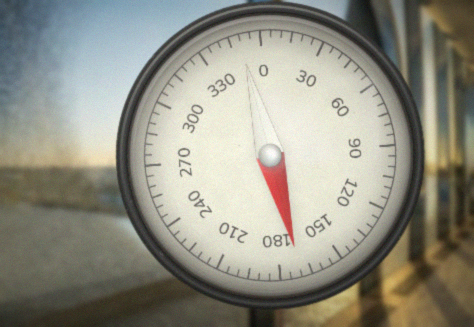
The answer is 170 °
